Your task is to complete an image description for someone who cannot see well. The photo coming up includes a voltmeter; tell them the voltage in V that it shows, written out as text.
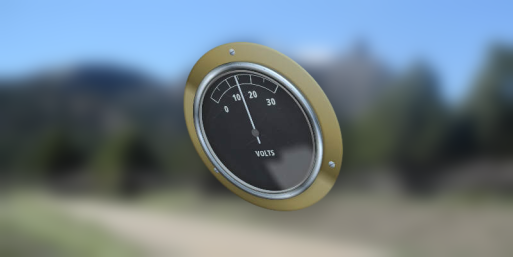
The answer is 15 V
